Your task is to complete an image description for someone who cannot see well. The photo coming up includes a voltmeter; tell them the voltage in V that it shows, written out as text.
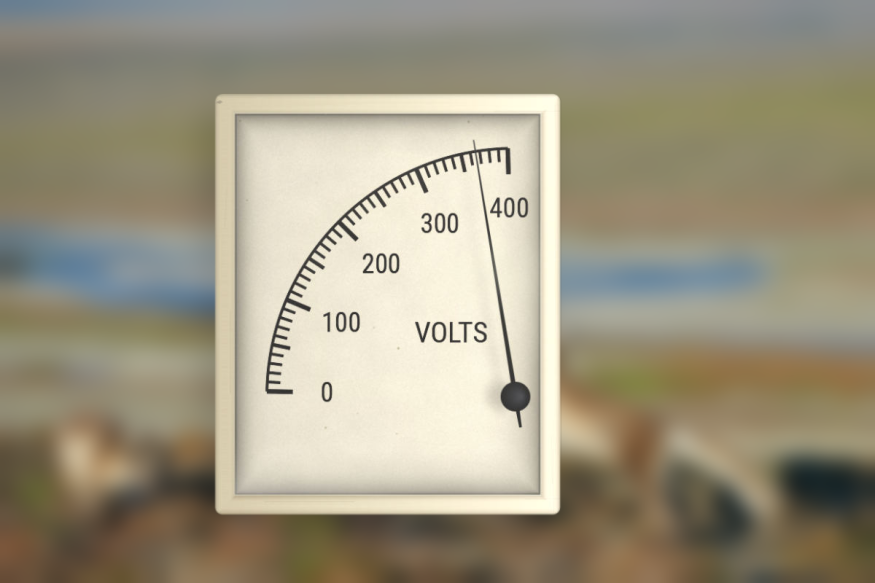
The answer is 365 V
